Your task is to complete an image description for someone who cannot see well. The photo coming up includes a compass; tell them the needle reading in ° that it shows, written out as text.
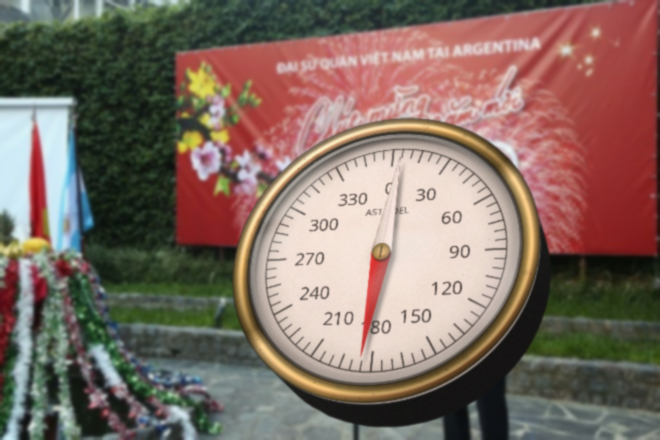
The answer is 185 °
